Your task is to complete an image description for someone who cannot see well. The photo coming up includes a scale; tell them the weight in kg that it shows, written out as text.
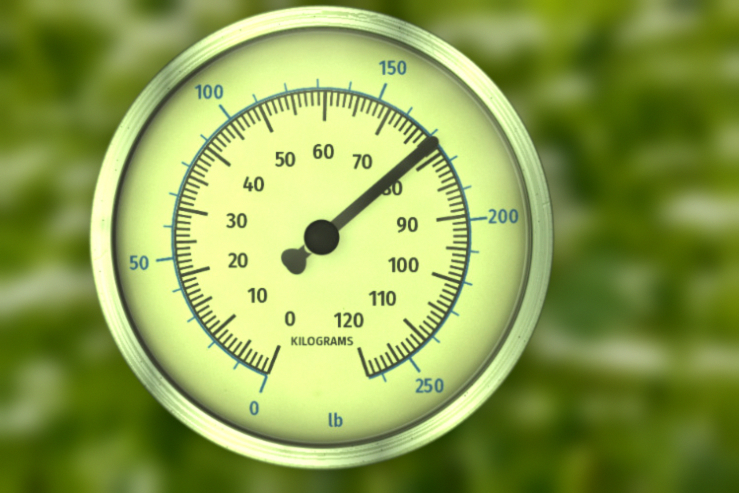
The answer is 78 kg
